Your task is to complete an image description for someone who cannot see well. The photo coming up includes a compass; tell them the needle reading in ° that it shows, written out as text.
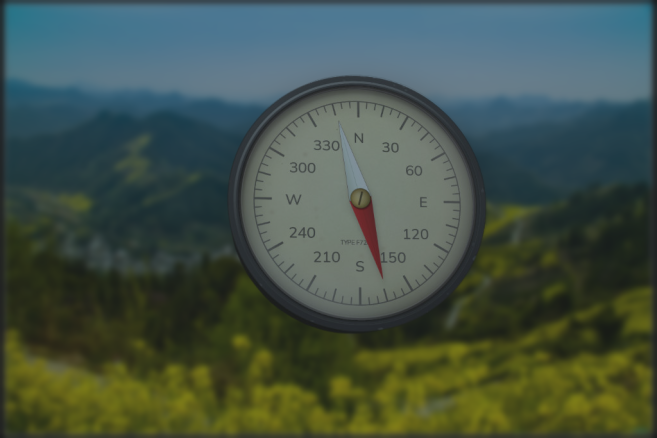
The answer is 165 °
